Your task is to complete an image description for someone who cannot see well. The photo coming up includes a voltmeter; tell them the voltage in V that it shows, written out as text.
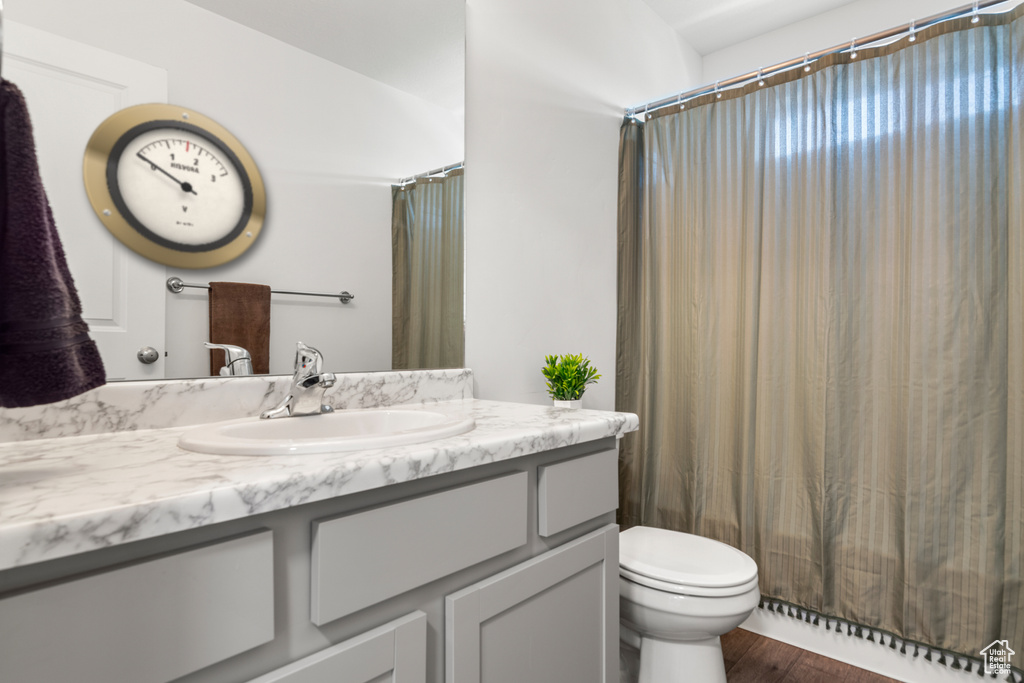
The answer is 0 V
